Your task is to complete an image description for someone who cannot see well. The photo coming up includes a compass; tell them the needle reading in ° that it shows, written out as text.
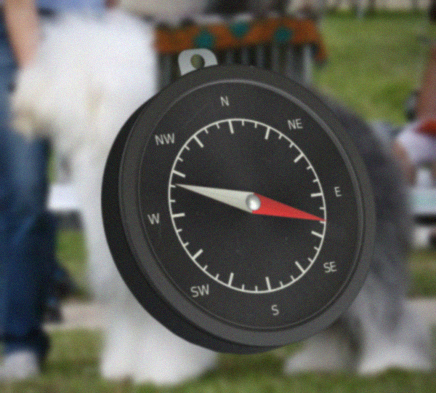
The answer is 110 °
